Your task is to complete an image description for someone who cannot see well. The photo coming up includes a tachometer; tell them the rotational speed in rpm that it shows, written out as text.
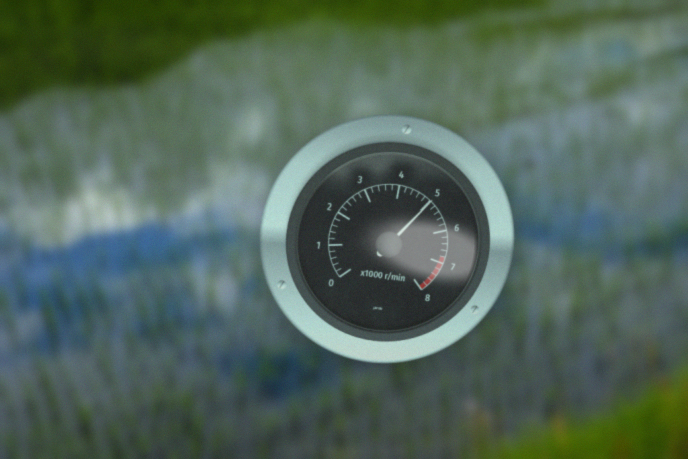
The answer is 5000 rpm
